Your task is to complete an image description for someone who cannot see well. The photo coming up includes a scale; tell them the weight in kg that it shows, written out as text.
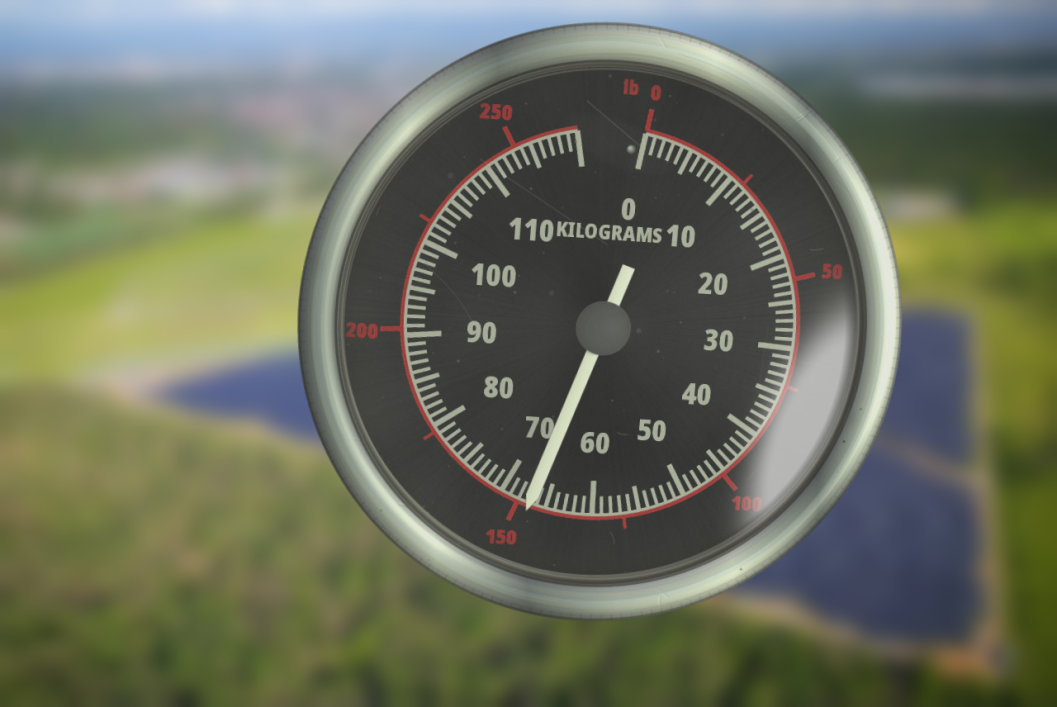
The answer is 67 kg
